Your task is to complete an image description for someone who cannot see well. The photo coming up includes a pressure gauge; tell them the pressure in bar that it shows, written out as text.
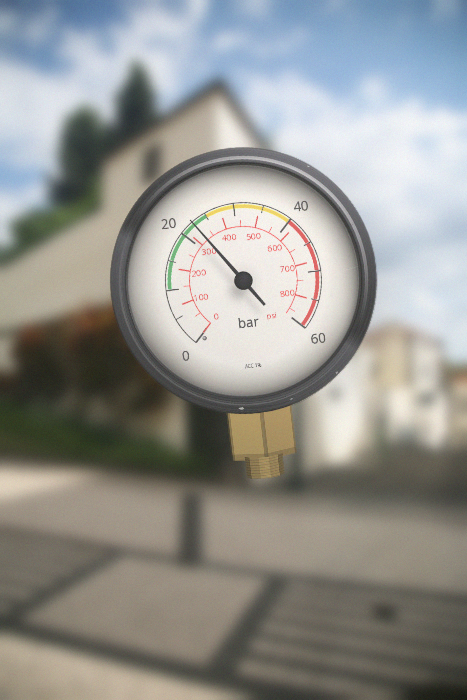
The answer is 22.5 bar
